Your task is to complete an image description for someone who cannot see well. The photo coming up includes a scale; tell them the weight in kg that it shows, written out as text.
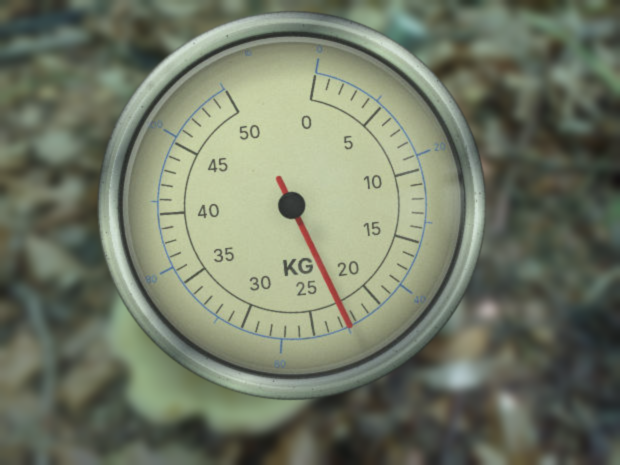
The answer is 22.5 kg
